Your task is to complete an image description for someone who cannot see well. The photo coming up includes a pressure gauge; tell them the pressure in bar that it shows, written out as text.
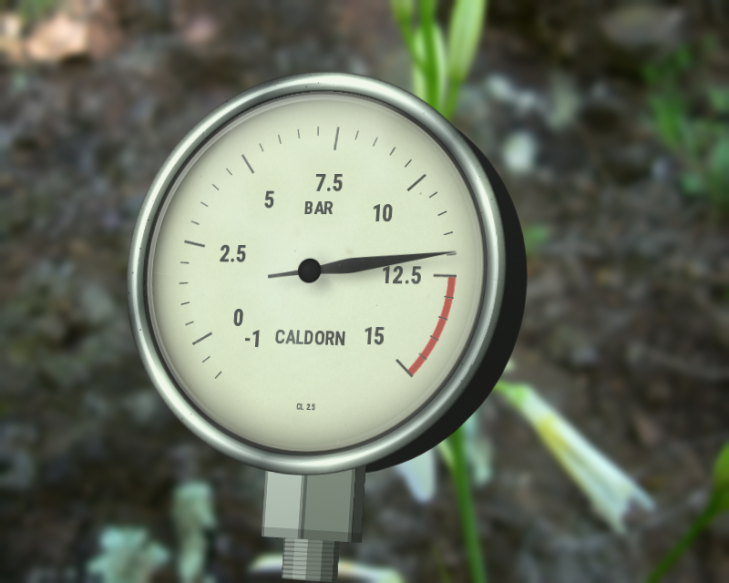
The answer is 12 bar
